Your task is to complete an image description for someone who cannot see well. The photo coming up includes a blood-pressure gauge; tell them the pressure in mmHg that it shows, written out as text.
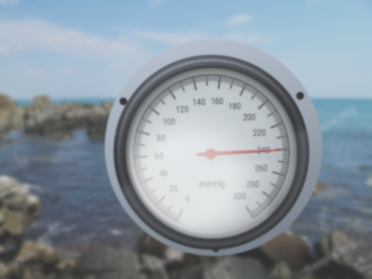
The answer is 240 mmHg
